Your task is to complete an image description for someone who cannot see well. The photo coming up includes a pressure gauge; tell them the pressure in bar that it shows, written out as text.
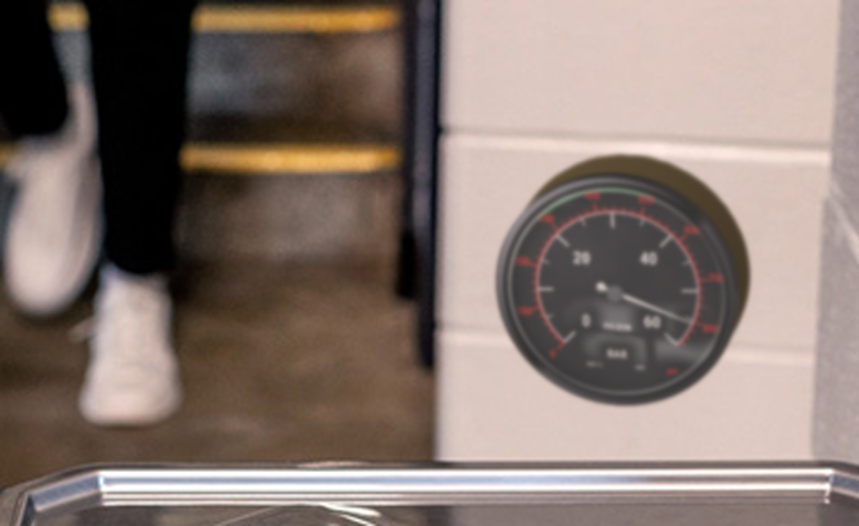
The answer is 55 bar
